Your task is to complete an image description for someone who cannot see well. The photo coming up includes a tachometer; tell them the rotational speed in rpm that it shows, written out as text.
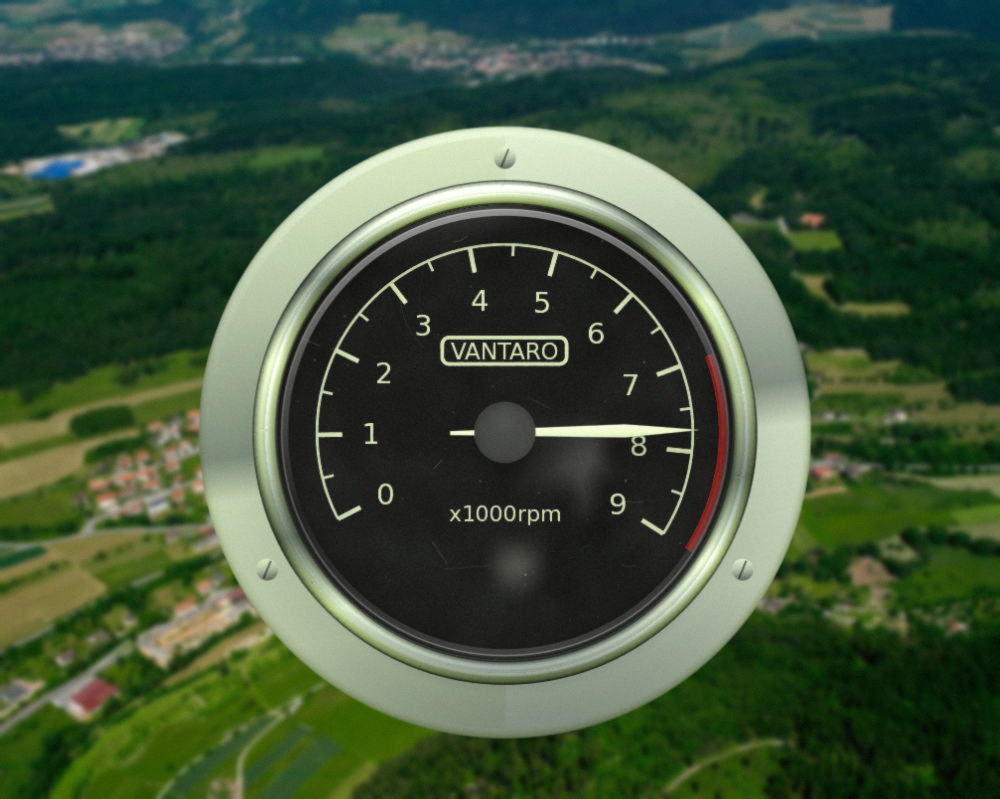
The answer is 7750 rpm
